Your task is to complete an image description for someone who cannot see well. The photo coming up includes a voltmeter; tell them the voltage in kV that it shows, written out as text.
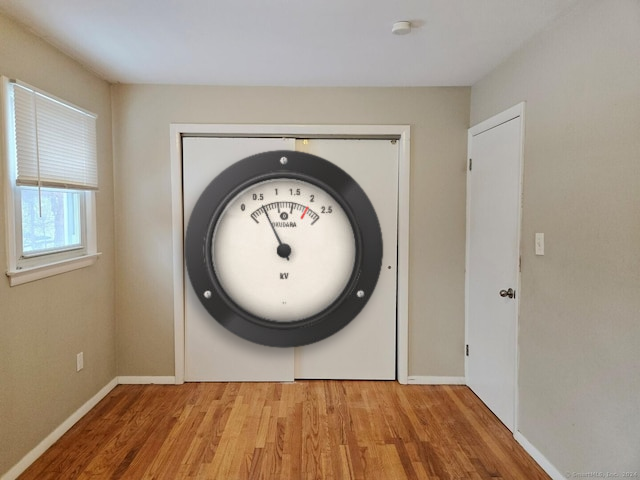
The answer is 0.5 kV
